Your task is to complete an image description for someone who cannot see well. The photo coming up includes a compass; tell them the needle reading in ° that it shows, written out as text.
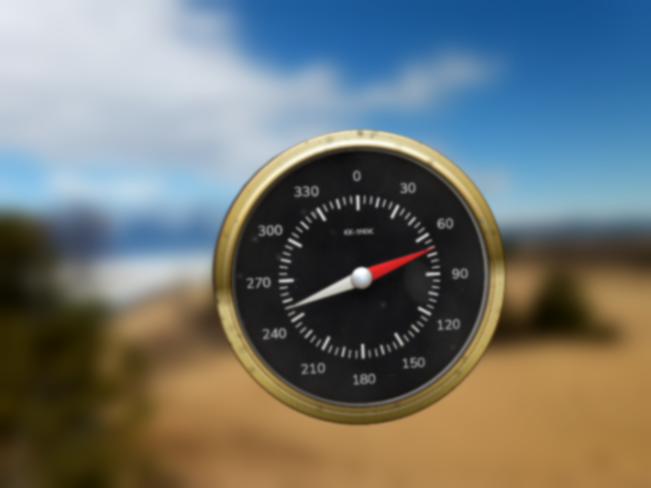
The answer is 70 °
